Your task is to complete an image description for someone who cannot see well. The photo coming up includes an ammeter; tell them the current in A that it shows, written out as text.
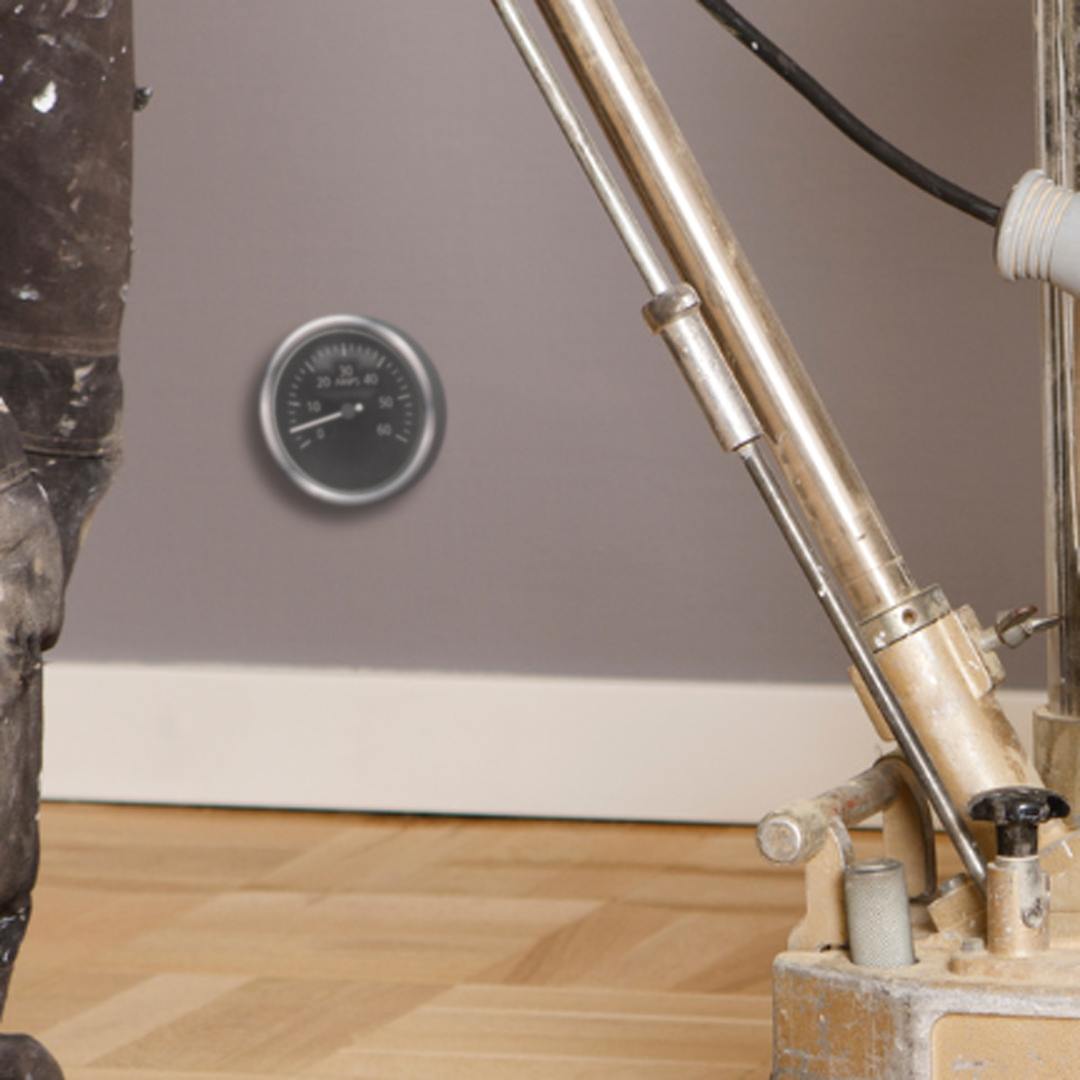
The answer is 4 A
